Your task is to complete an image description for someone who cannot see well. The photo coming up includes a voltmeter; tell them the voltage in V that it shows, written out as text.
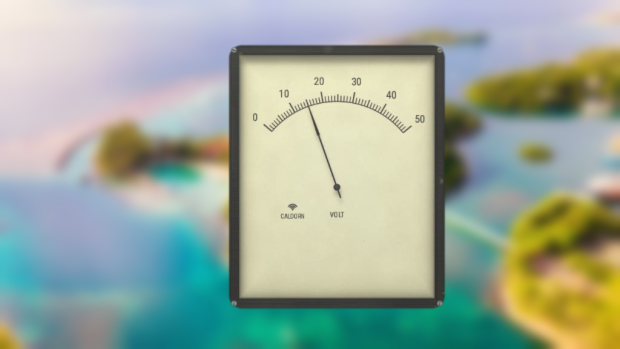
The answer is 15 V
